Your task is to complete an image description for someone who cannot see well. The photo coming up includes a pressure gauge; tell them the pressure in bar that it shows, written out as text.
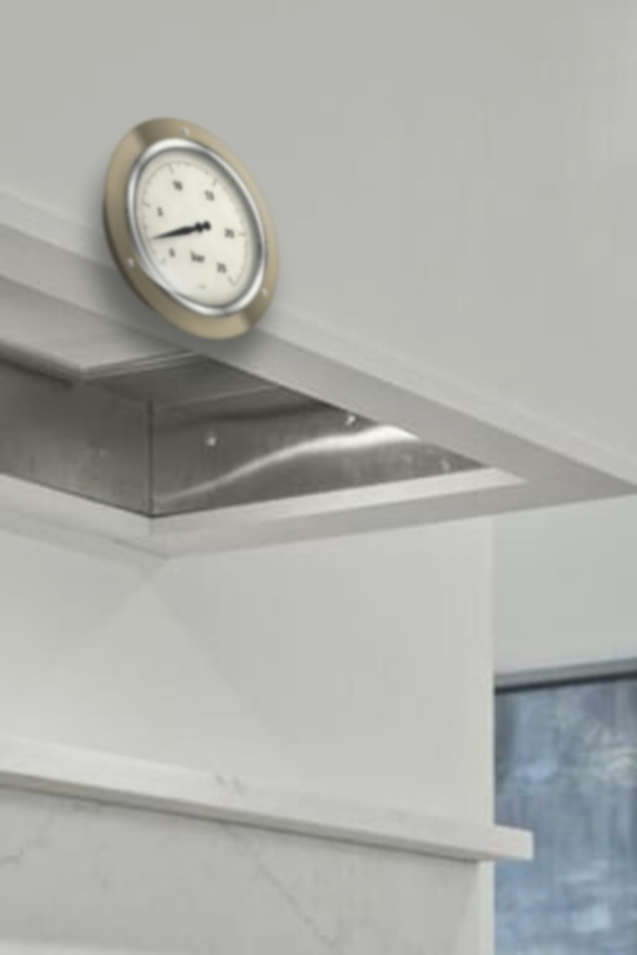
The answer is 2 bar
